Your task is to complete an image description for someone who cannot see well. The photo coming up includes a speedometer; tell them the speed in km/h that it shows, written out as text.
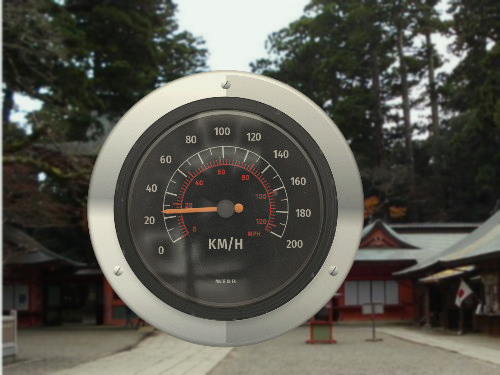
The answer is 25 km/h
